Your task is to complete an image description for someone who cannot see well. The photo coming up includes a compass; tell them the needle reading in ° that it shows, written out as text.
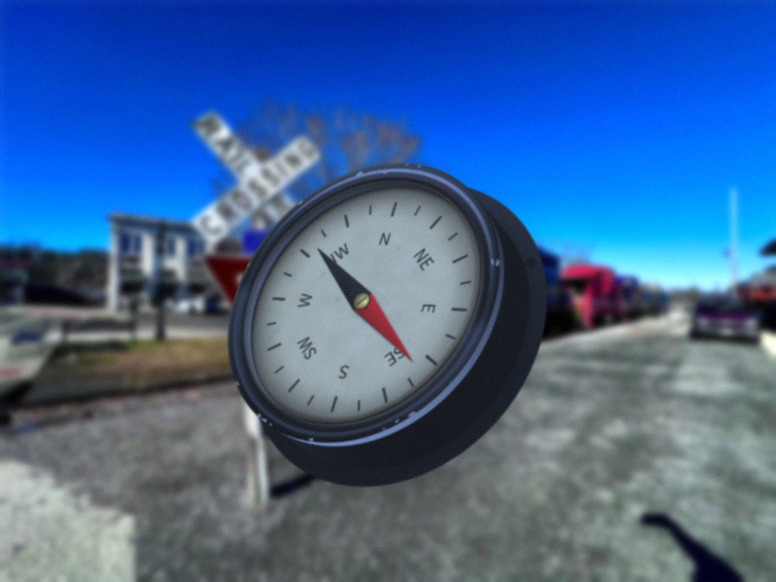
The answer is 127.5 °
